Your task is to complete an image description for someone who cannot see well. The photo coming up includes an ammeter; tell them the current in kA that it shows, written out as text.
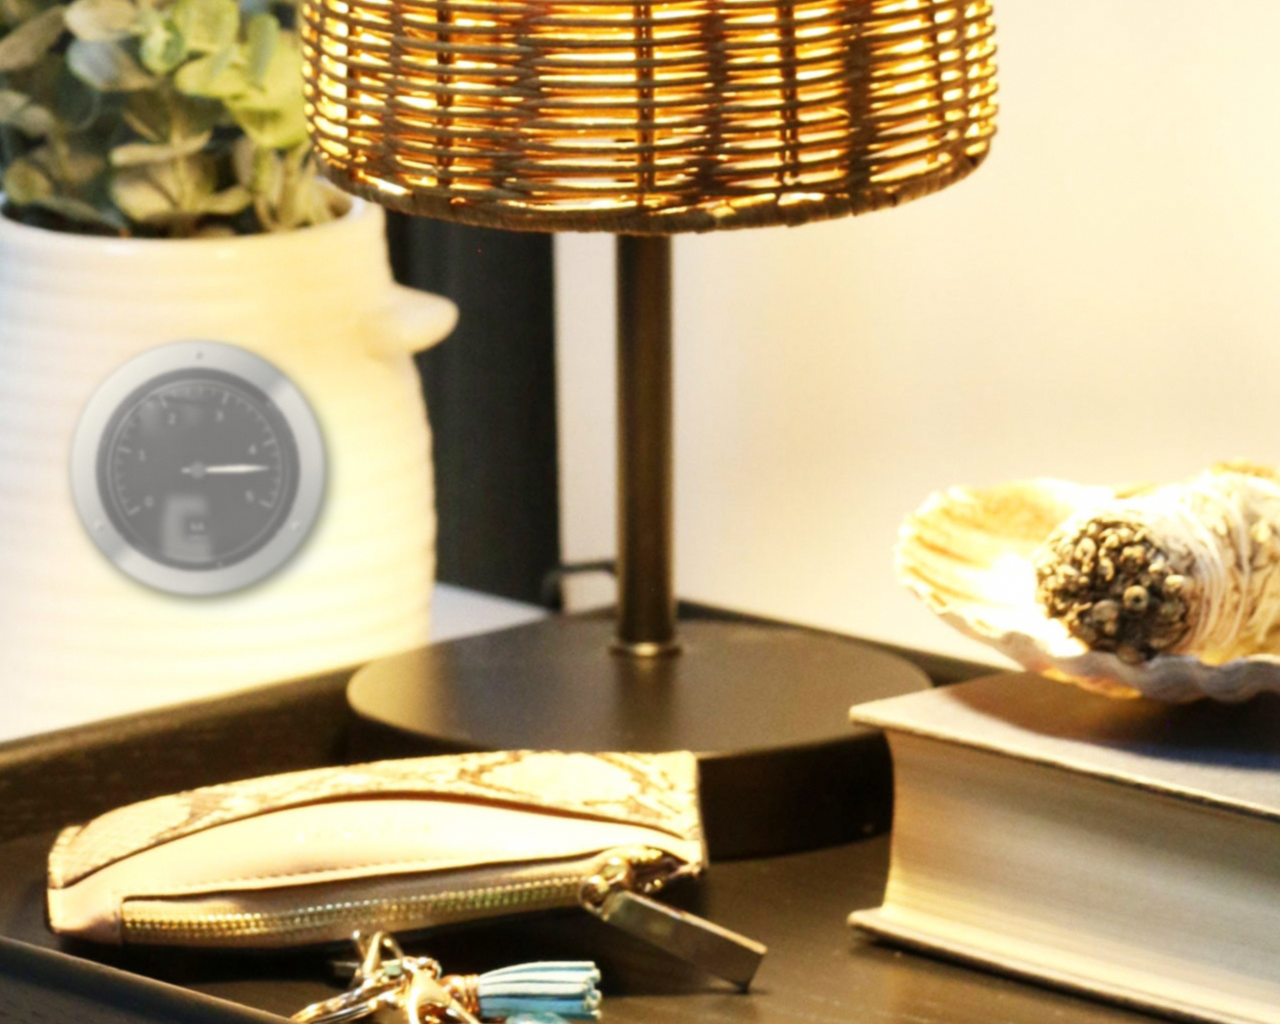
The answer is 4.4 kA
